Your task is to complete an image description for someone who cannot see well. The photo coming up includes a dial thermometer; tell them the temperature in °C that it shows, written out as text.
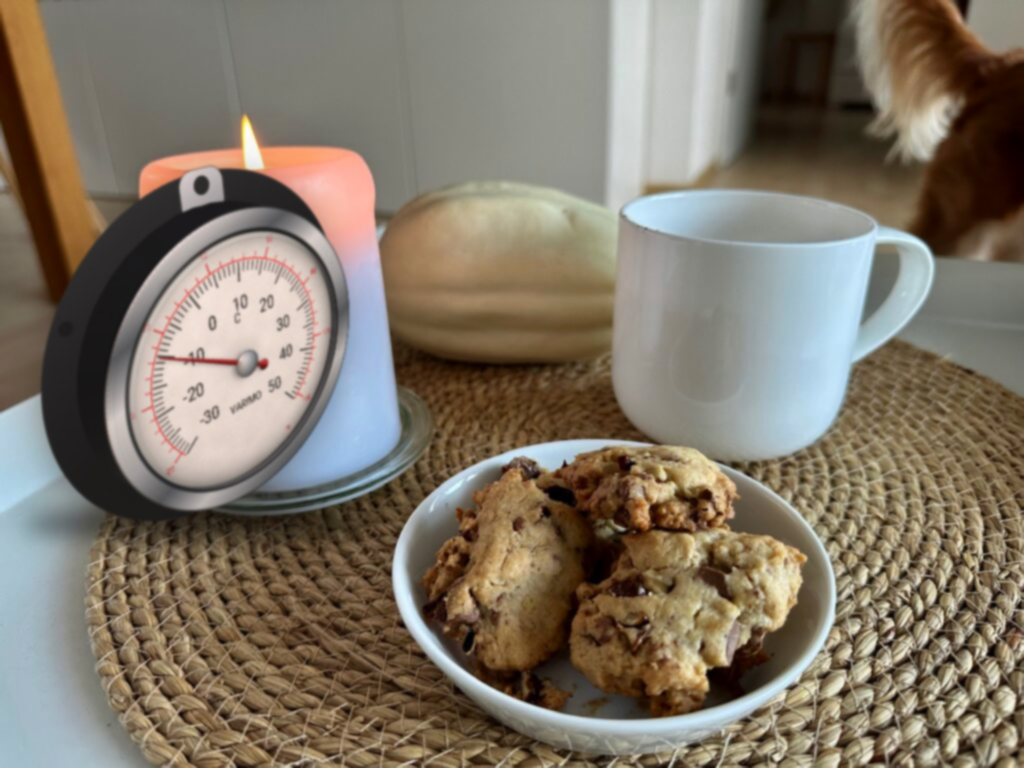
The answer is -10 °C
